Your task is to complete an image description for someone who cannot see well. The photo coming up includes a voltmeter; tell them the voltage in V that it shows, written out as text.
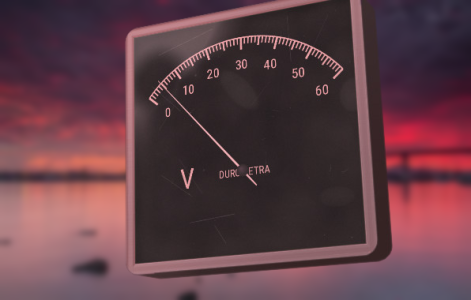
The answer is 5 V
